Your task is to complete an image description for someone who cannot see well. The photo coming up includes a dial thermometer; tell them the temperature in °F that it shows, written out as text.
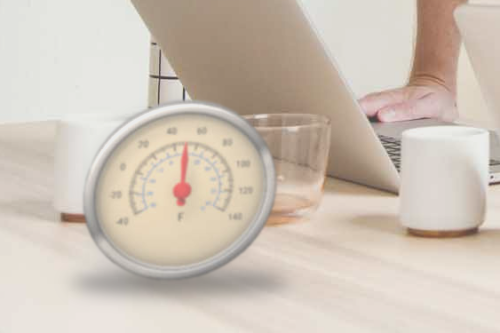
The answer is 50 °F
